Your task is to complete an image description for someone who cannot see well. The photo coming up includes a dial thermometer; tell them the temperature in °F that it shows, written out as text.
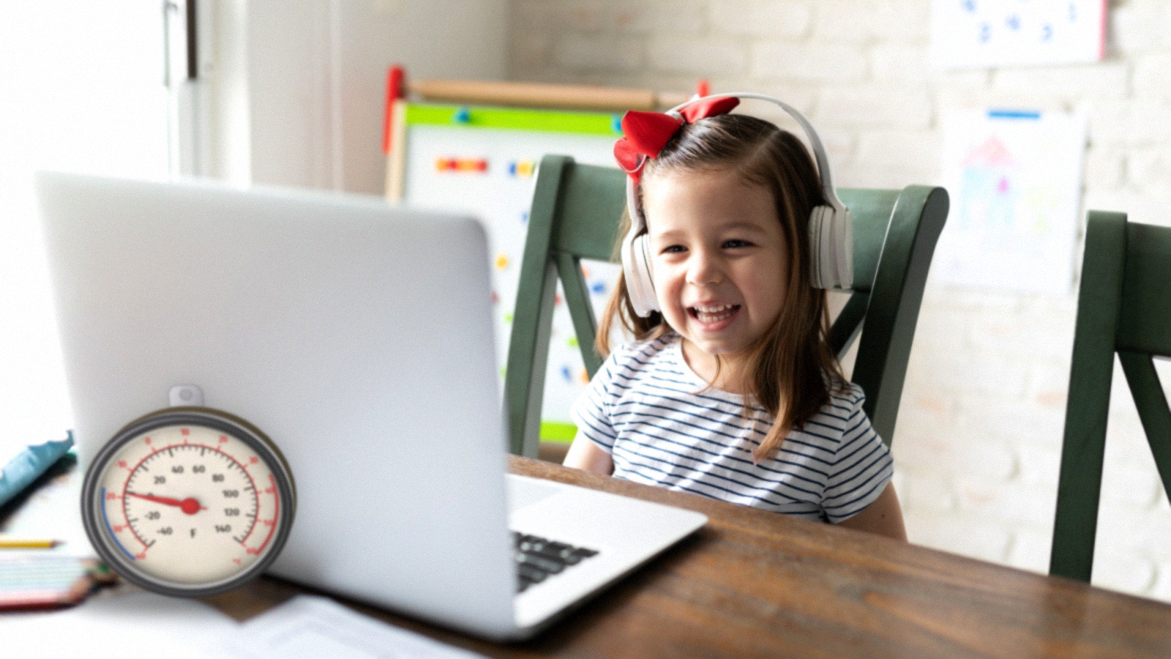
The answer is 0 °F
